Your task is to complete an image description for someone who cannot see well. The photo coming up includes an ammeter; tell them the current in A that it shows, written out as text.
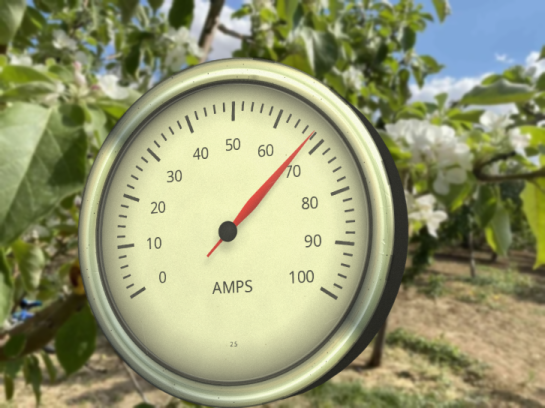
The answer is 68 A
